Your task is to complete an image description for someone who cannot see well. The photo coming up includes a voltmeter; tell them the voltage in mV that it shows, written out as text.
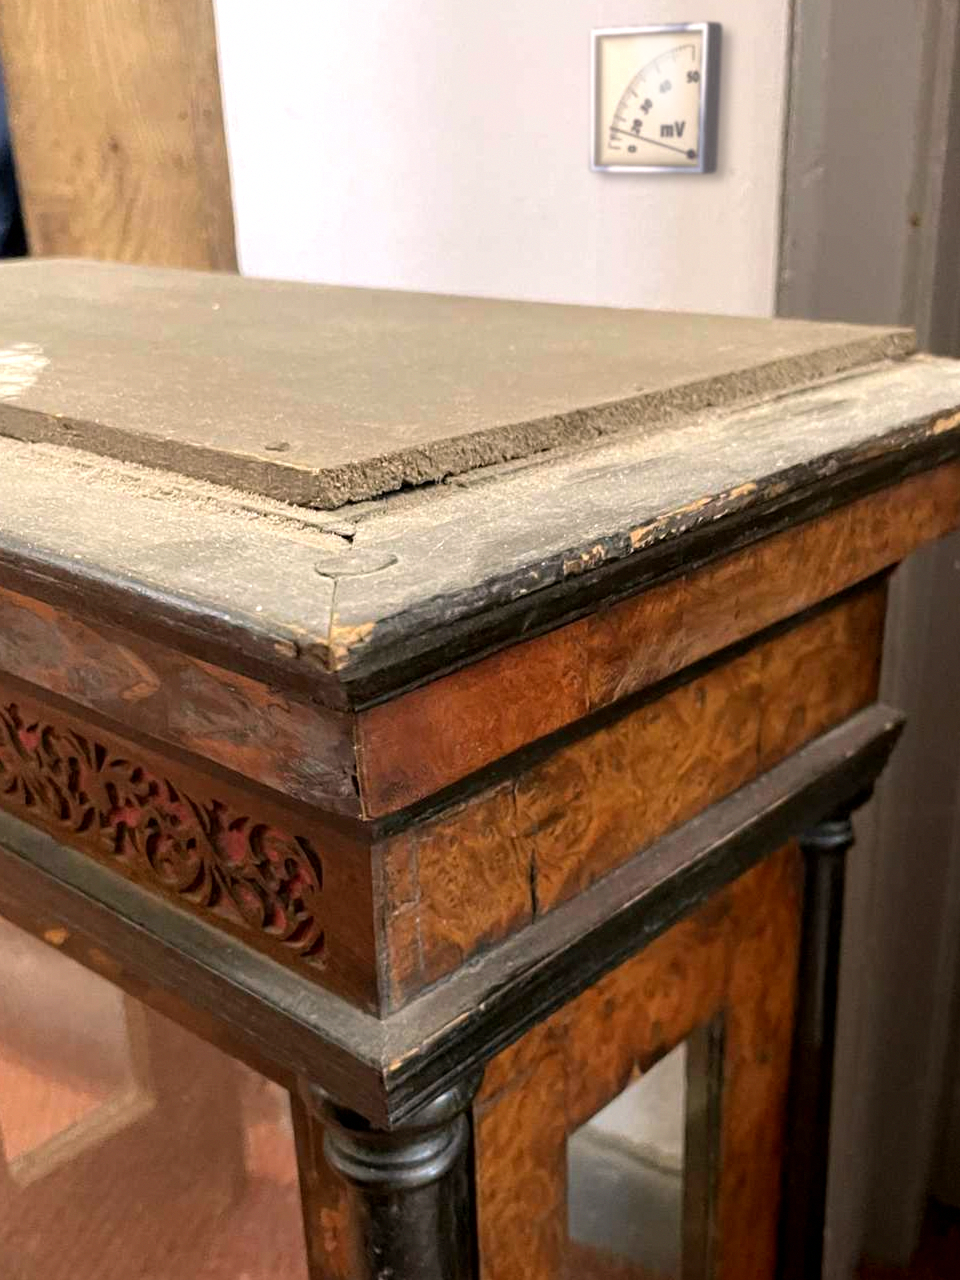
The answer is 15 mV
